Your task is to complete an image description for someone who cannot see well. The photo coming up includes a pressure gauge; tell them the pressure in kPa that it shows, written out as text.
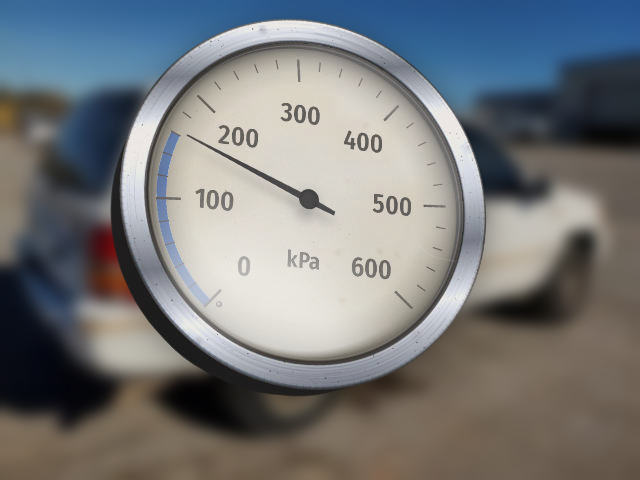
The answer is 160 kPa
